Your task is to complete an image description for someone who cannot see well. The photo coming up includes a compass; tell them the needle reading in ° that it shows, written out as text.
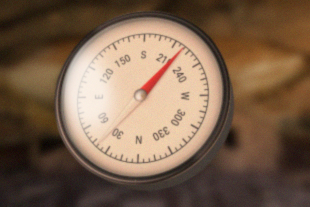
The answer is 220 °
